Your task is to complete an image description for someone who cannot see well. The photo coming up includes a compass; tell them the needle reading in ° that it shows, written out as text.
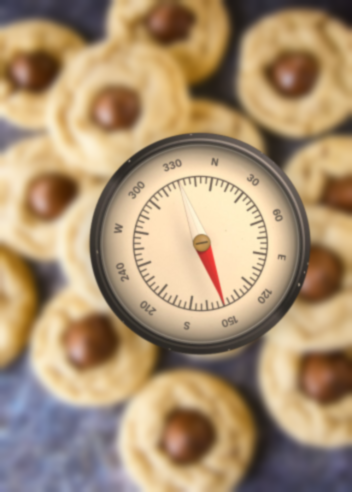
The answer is 150 °
